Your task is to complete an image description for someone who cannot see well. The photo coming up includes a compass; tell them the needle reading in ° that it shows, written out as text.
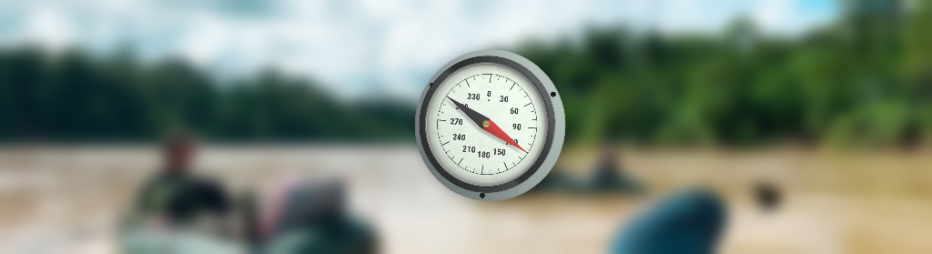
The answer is 120 °
